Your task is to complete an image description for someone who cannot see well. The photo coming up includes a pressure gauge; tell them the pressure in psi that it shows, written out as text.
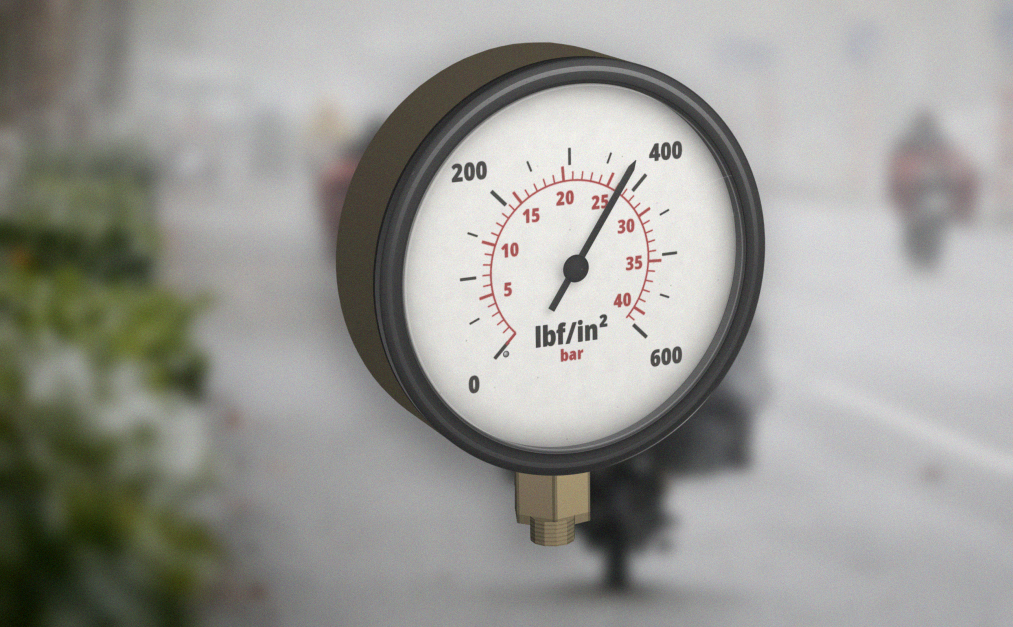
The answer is 375 psi
